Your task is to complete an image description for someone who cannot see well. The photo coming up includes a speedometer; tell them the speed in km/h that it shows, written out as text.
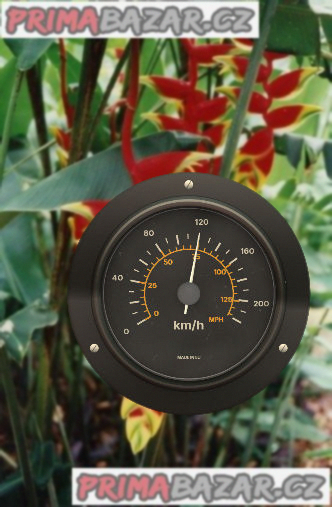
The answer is 120 km/h
